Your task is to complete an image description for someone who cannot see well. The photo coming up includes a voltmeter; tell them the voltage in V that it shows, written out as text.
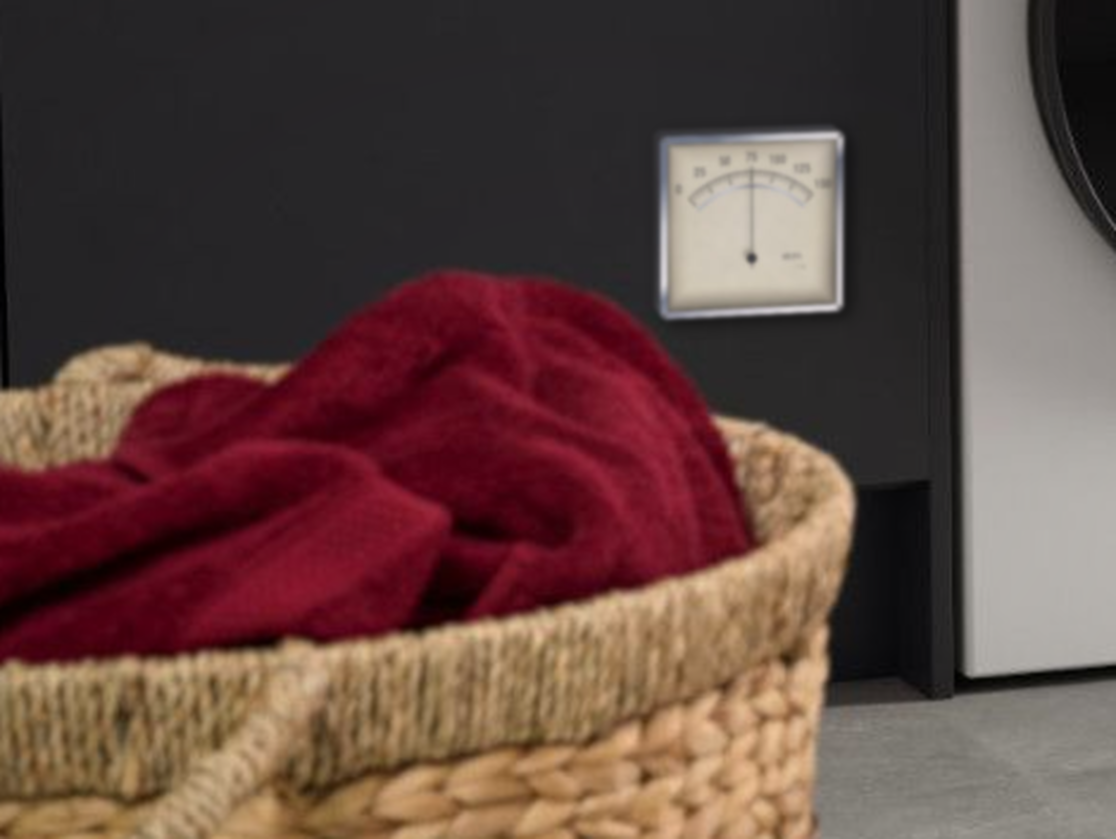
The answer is 75 V
